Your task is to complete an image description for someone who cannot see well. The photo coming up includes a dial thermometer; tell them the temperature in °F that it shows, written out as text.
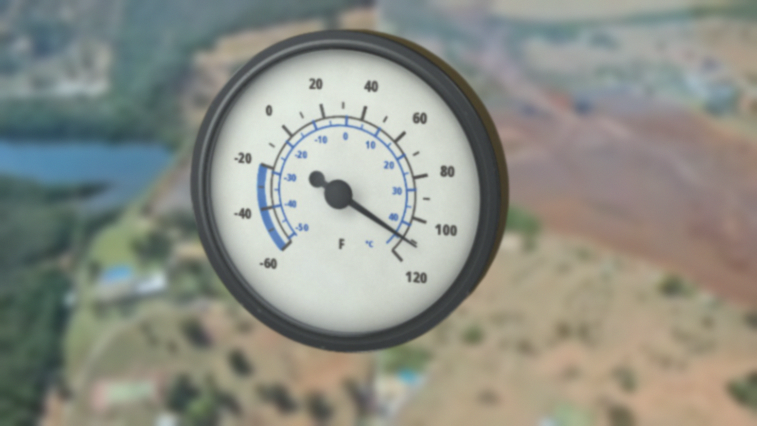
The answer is 110 °F
